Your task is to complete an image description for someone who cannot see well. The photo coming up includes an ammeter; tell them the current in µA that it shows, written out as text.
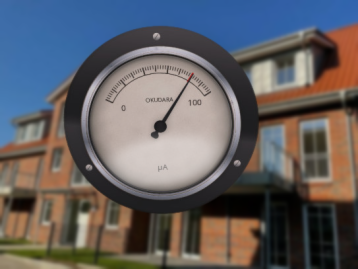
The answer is 80 µA
